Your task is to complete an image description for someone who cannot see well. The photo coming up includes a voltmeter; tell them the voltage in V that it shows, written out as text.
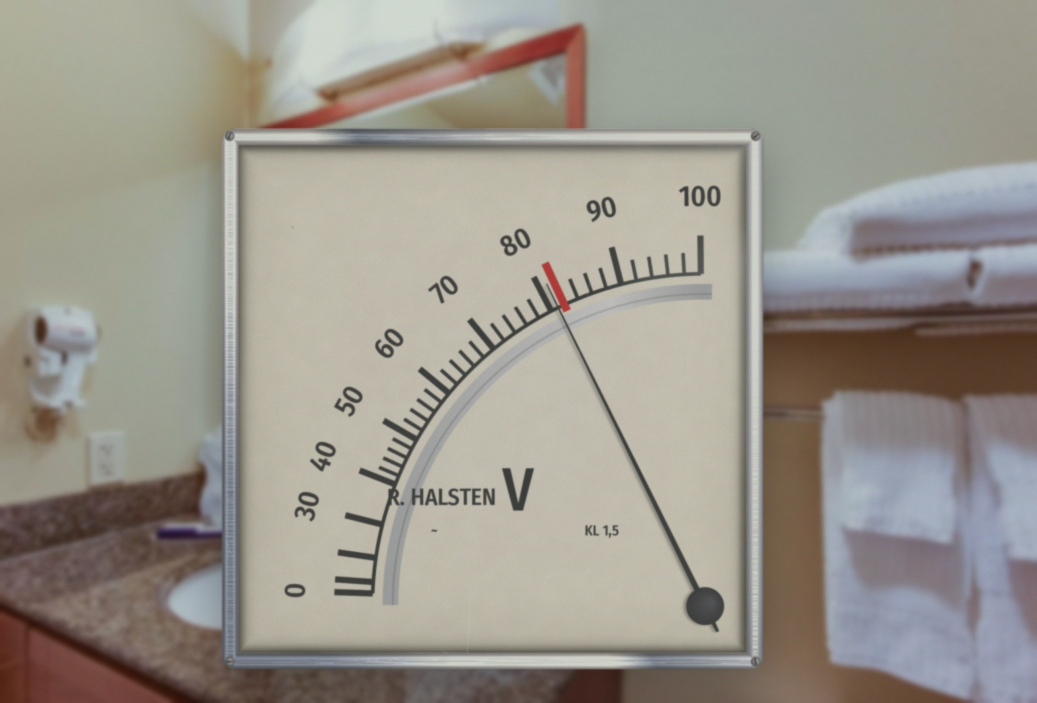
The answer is 81 V
